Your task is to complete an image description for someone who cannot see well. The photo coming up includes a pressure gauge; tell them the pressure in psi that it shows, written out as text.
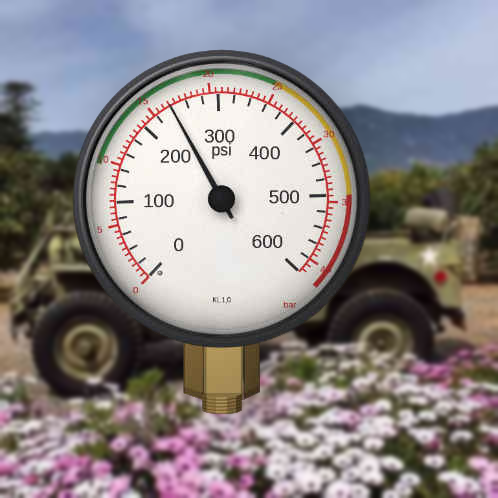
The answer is 240 psi
